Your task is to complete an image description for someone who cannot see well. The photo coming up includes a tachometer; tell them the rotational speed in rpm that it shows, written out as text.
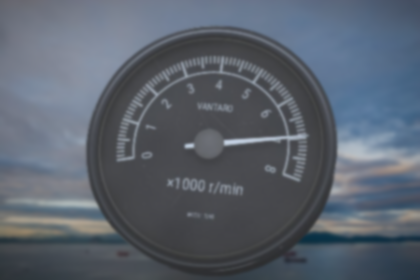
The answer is 7000 rpm
